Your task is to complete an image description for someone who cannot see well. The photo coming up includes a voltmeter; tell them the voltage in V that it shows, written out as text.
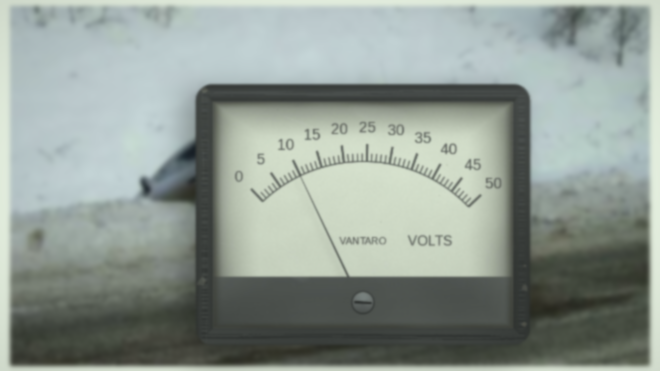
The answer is 10 V
